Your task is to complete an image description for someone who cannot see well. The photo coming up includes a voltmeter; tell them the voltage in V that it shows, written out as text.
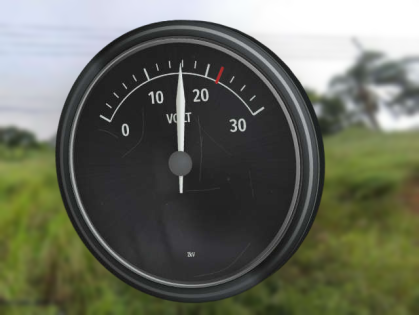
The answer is 16 V
